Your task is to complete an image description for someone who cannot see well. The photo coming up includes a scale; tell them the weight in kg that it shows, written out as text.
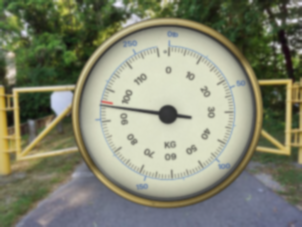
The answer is 95 kg
